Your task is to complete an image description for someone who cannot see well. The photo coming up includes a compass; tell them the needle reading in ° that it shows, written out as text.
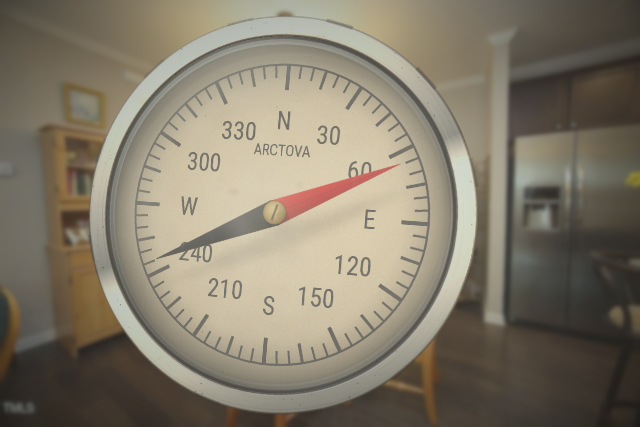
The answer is 65 °
